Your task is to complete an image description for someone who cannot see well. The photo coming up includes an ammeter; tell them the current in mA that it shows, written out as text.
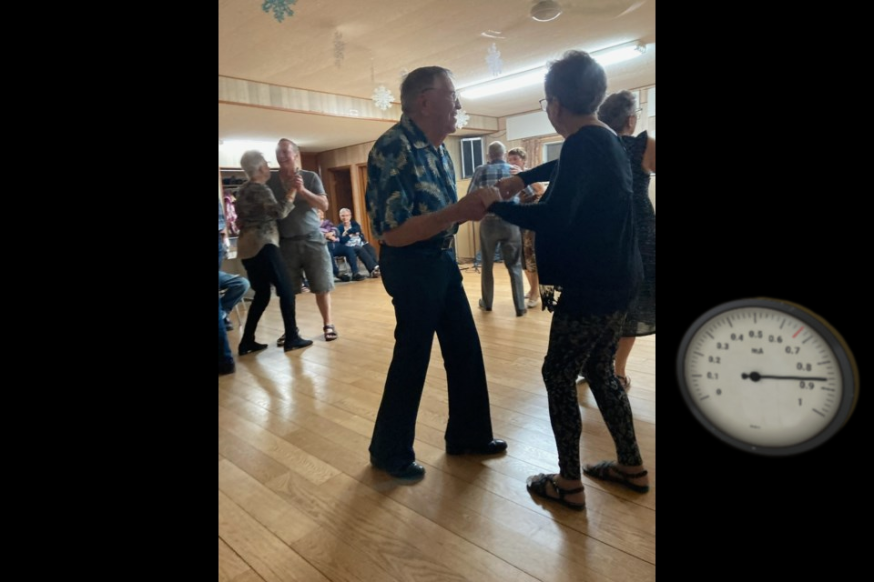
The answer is 0.86 mA
